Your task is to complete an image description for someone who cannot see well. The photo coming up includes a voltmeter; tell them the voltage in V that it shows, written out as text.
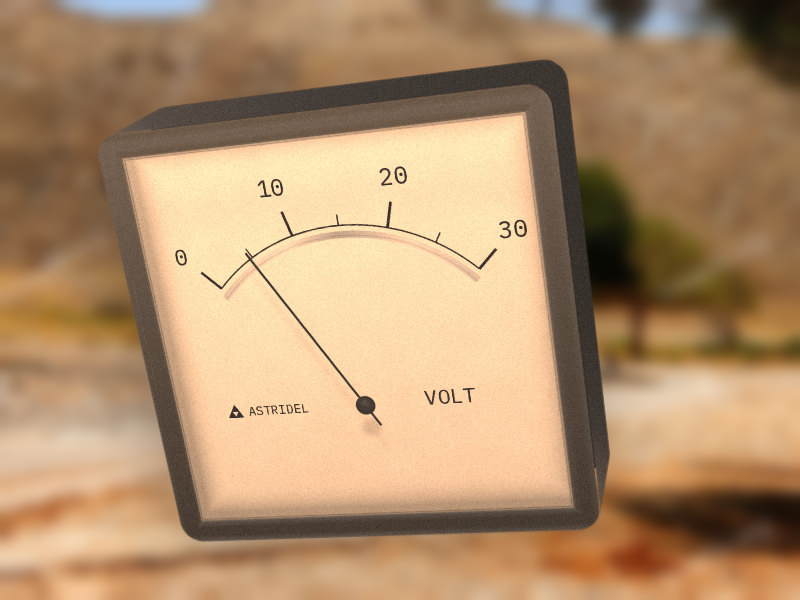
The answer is 5 V
